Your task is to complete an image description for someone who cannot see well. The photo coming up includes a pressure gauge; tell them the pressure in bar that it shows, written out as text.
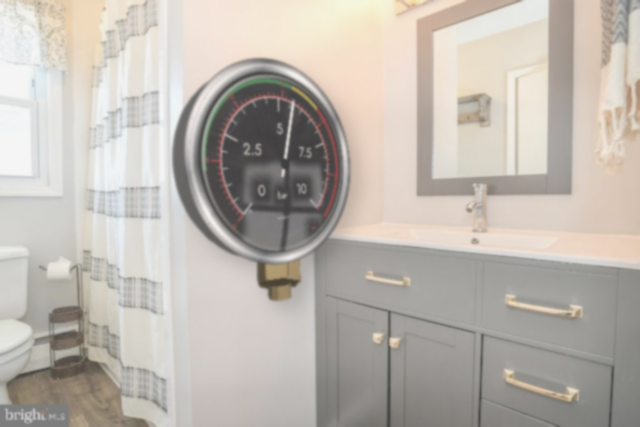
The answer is 5.5 bar
